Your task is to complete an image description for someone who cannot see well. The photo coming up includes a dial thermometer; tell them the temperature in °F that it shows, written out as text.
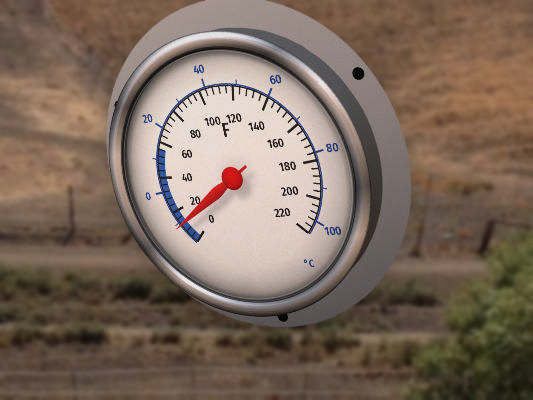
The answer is 12 °F
